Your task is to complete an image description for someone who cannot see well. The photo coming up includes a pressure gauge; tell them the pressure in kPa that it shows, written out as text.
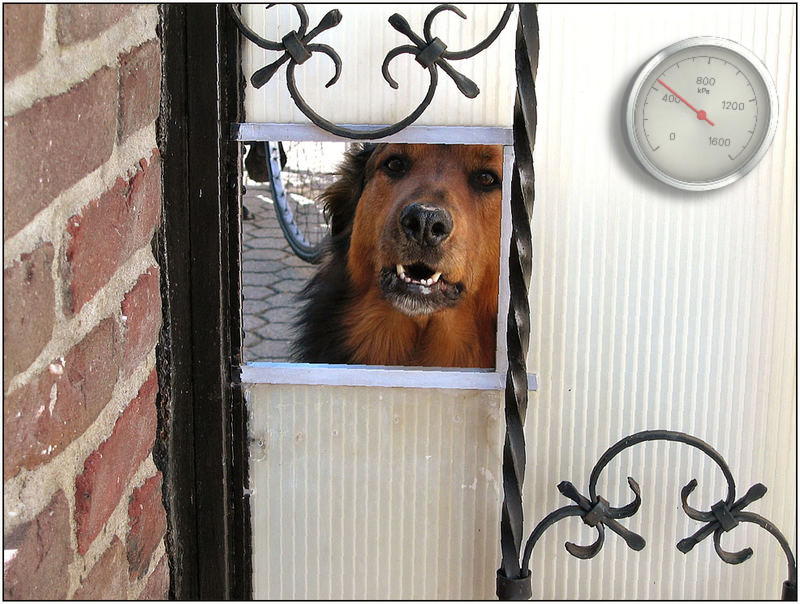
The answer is 450 kPa
